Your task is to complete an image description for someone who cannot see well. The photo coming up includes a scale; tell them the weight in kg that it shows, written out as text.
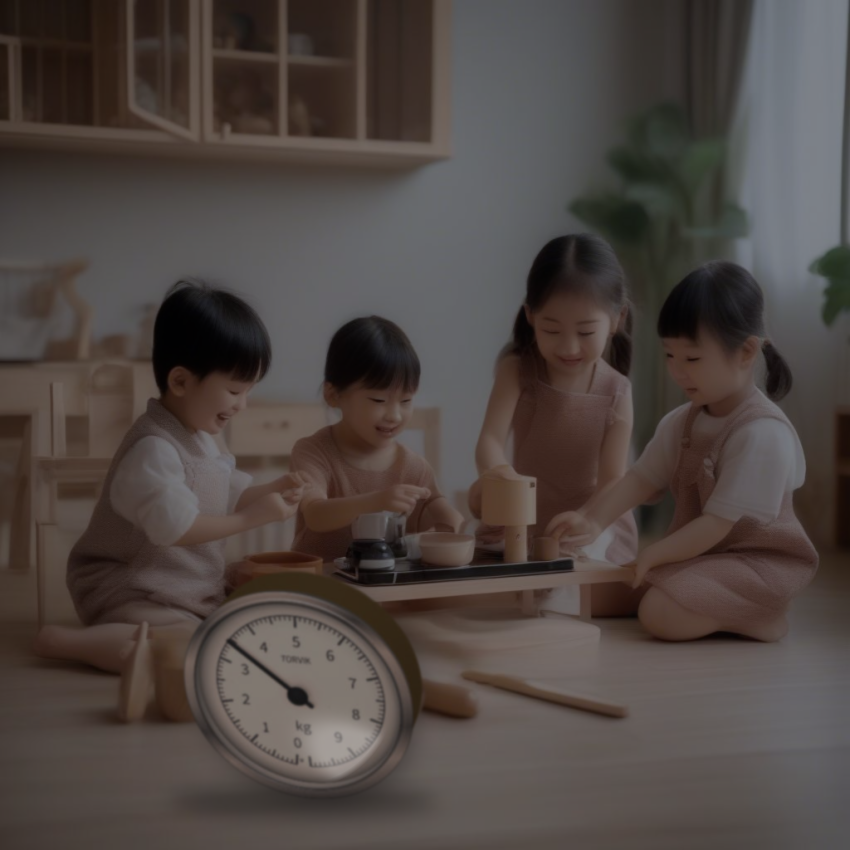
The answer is 3.5 kg
